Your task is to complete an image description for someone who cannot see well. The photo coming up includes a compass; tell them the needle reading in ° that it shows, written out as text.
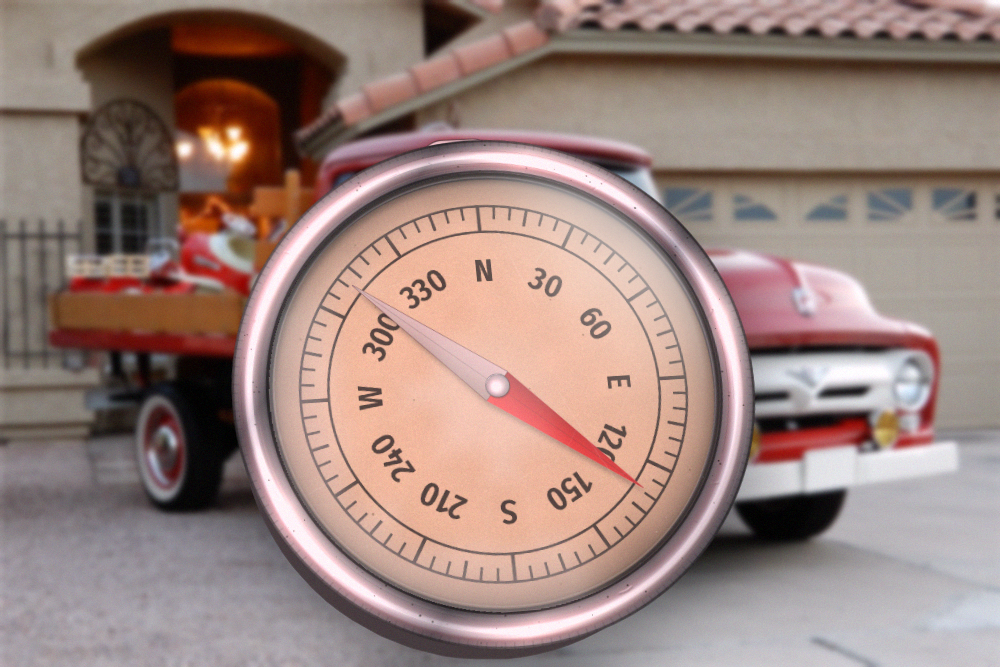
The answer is 130 °
